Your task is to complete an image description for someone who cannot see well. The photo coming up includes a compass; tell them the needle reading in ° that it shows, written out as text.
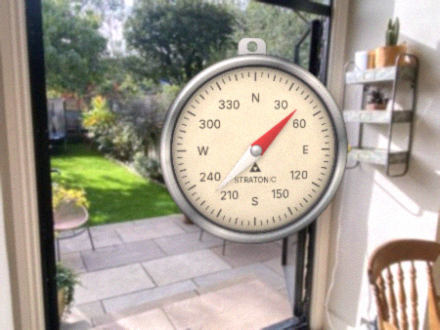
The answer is 45 °
